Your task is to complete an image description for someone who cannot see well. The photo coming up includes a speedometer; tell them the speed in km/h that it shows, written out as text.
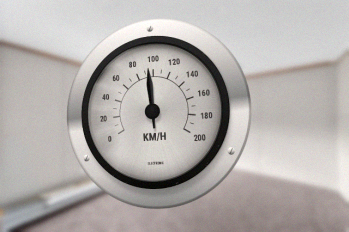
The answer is 95 km/h
